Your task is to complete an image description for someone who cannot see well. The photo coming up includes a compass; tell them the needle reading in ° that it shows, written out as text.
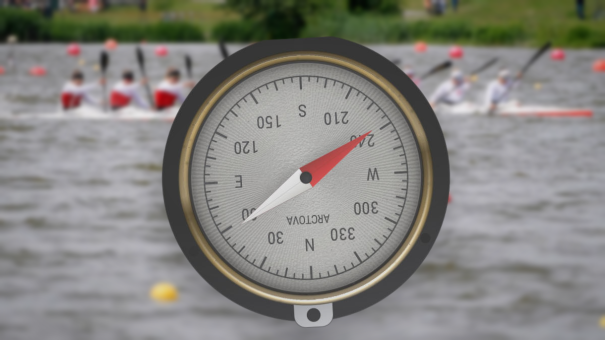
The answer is 237.5 °
